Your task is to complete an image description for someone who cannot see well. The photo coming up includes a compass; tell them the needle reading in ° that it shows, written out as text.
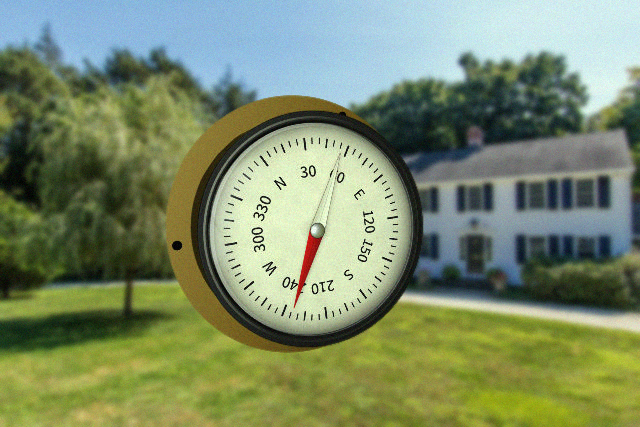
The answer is 235 °
